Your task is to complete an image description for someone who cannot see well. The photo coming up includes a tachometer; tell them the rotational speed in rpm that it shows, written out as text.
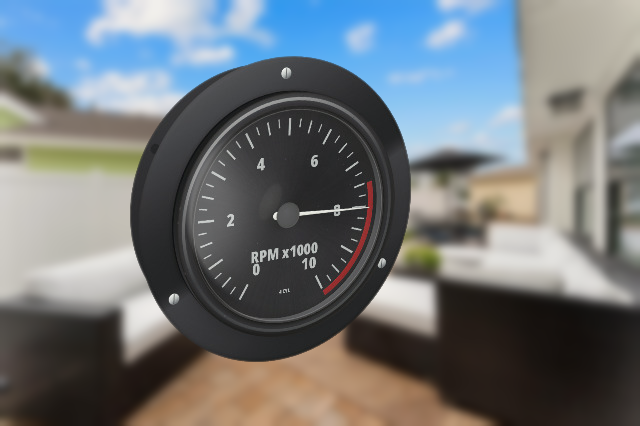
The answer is 8000 rpm
